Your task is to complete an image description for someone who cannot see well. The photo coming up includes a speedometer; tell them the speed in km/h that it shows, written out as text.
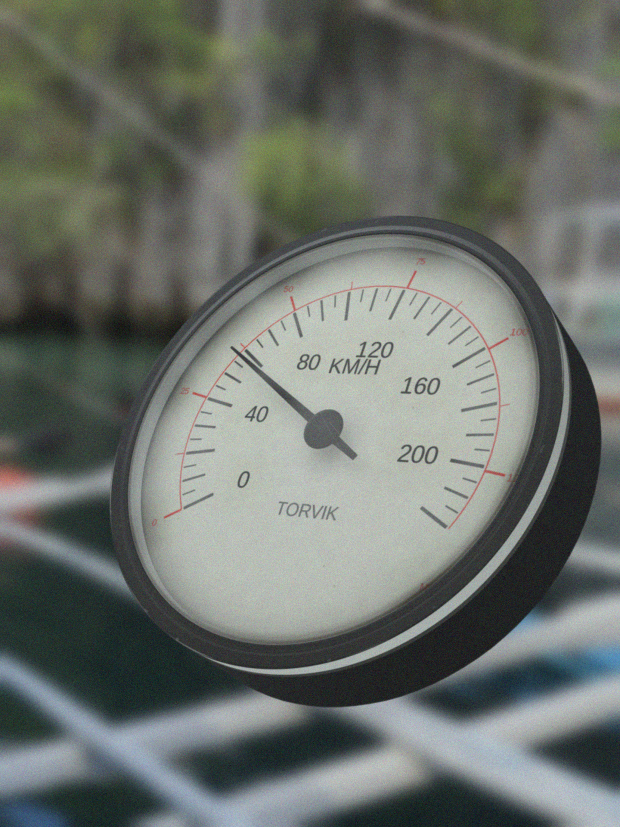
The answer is 57.5 km/h
